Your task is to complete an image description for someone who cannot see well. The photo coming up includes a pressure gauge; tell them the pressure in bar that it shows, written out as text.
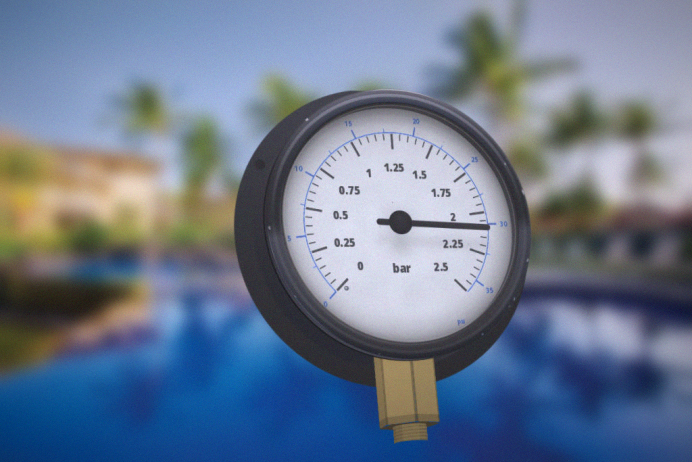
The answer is 2.1 bar
